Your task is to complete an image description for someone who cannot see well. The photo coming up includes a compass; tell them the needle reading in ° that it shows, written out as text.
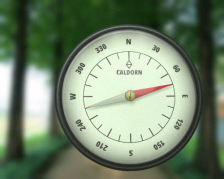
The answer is 75 °
